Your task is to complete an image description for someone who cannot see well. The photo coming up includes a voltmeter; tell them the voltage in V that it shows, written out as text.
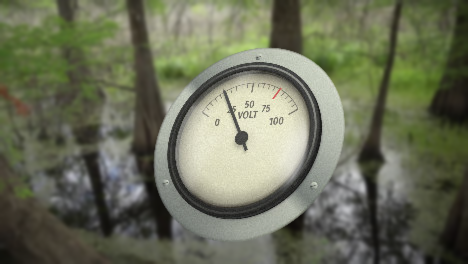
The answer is 25 V
